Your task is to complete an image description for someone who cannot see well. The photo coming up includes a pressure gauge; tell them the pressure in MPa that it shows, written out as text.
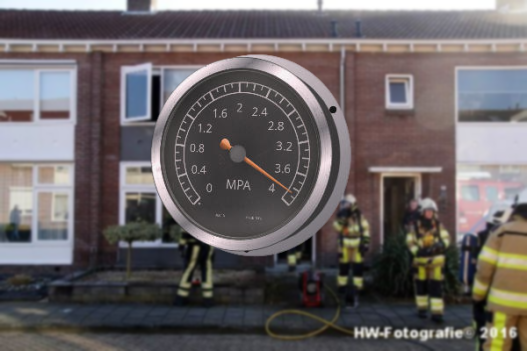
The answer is 3.85 MPa
